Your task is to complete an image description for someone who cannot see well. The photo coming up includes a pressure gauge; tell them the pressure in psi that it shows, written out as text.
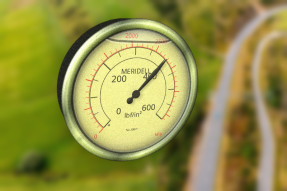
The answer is 400 psi
